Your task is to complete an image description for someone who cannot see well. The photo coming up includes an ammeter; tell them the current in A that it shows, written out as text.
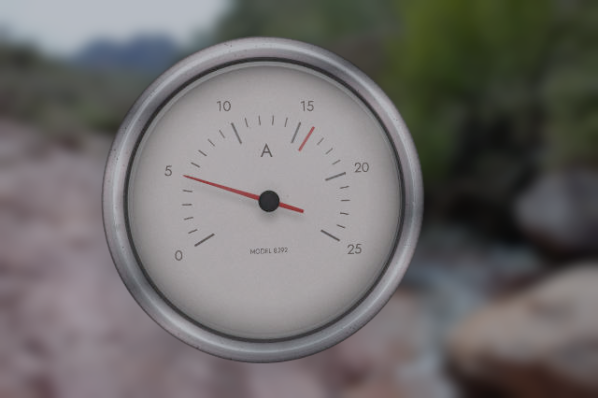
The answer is 5 A
